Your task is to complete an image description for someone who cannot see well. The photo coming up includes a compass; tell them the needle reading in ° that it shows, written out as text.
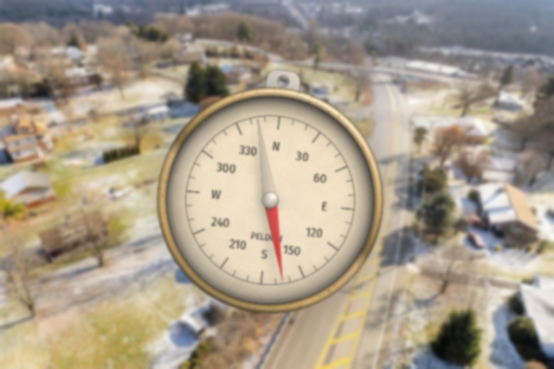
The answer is 165 °
